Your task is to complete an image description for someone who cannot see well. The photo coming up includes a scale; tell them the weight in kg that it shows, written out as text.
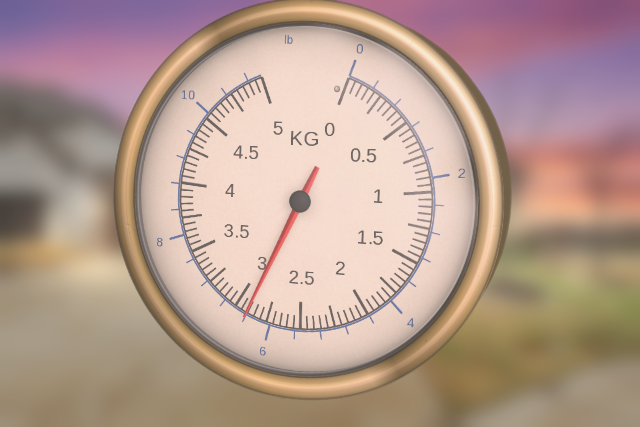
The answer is 2.9 kg
